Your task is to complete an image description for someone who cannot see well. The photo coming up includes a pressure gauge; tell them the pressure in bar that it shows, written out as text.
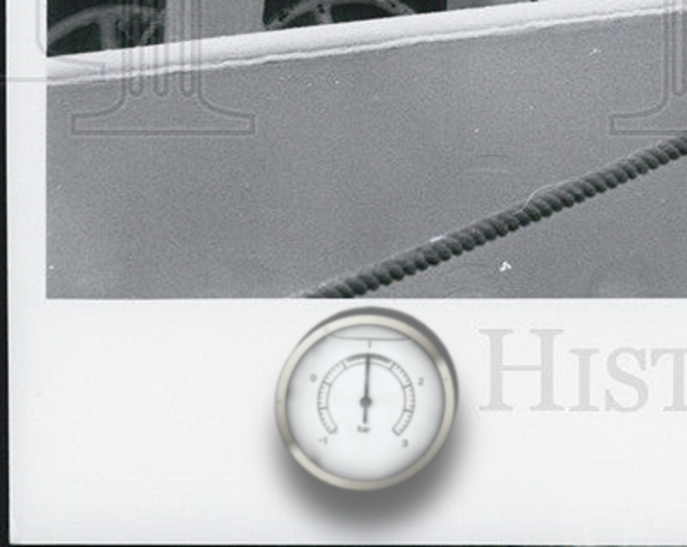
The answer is 1 bar
